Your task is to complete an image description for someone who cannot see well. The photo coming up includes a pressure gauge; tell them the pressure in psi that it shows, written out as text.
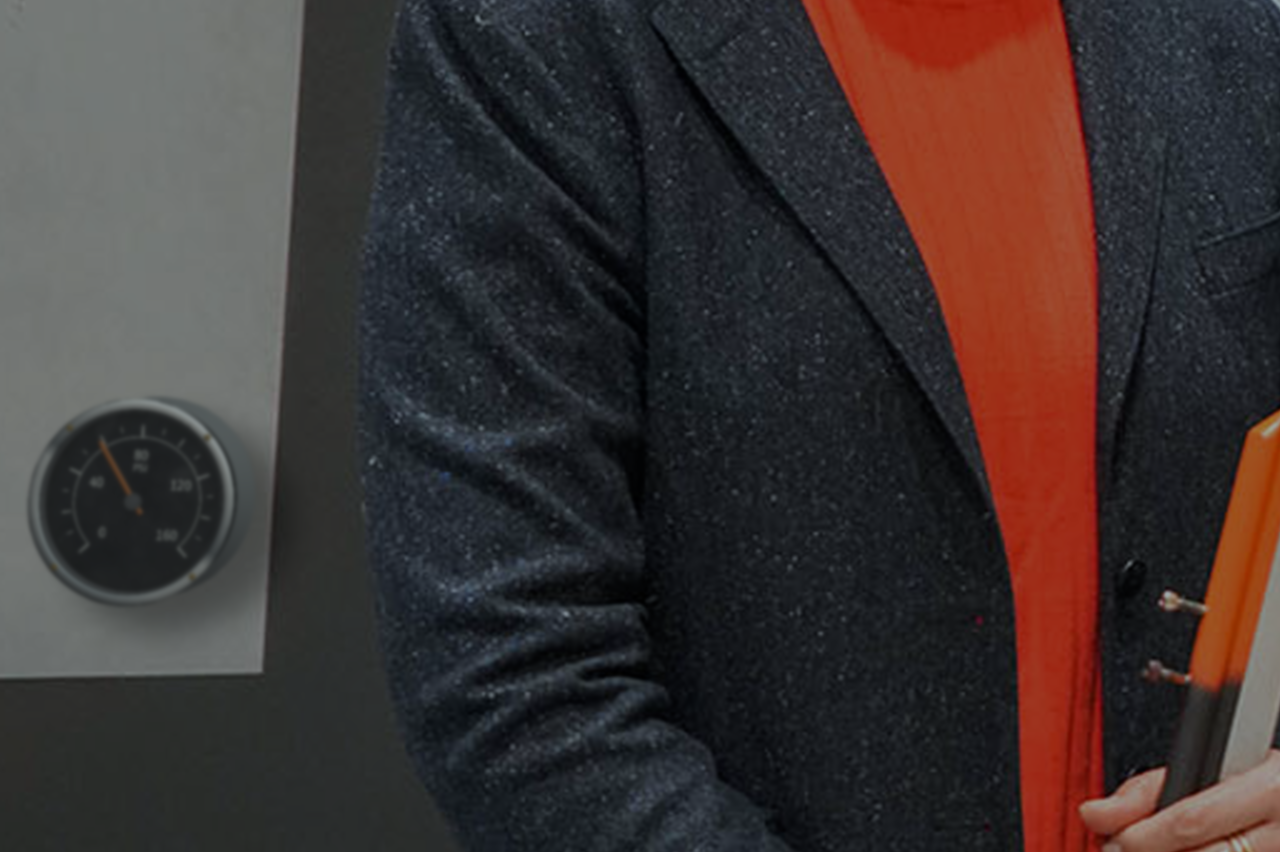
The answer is 60 psi
